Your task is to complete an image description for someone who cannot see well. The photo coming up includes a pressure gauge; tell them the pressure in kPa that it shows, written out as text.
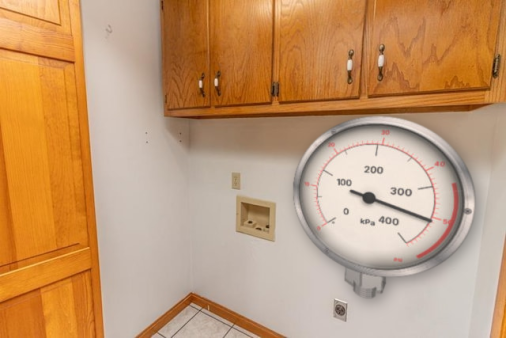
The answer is 350 kPa
